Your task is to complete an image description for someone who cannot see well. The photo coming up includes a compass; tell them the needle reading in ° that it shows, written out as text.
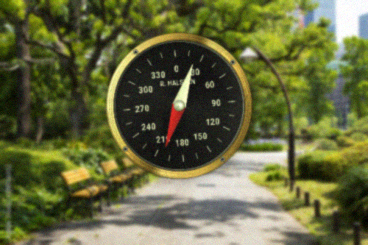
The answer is 202.5 °
